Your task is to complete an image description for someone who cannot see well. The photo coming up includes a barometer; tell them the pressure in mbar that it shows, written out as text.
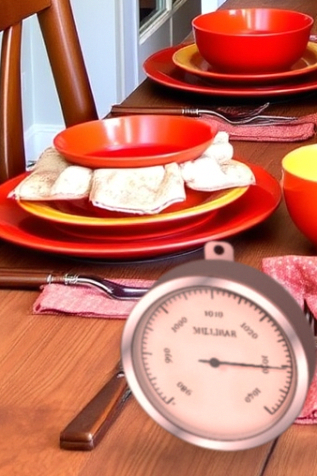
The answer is 1030 mbar
